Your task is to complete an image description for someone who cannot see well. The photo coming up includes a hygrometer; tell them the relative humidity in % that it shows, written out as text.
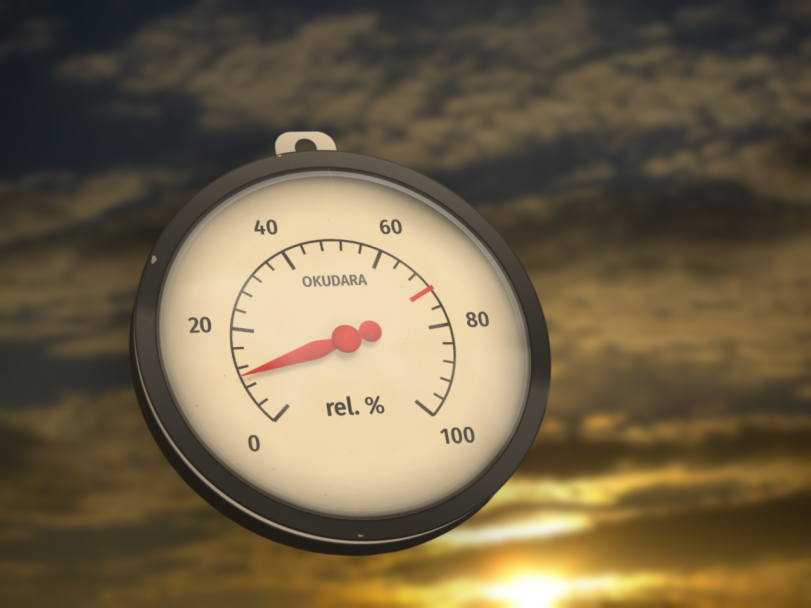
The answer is 10 %
